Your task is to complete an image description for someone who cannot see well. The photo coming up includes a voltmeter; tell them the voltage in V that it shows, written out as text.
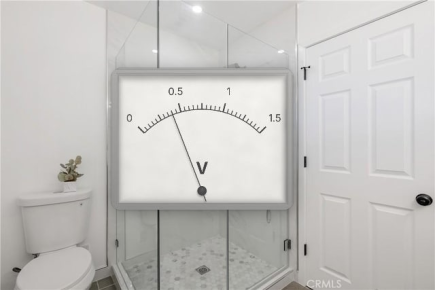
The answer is 0.4 V
